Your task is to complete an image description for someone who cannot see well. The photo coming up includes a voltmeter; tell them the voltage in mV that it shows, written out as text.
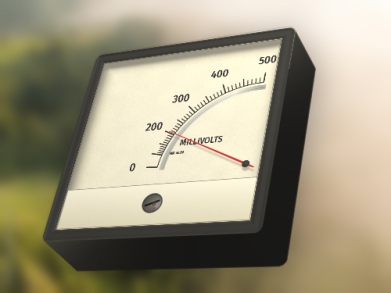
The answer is 200 mV
